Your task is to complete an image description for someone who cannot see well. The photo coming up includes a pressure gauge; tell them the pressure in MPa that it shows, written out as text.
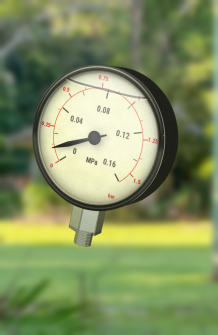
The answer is 0.01 MPa
